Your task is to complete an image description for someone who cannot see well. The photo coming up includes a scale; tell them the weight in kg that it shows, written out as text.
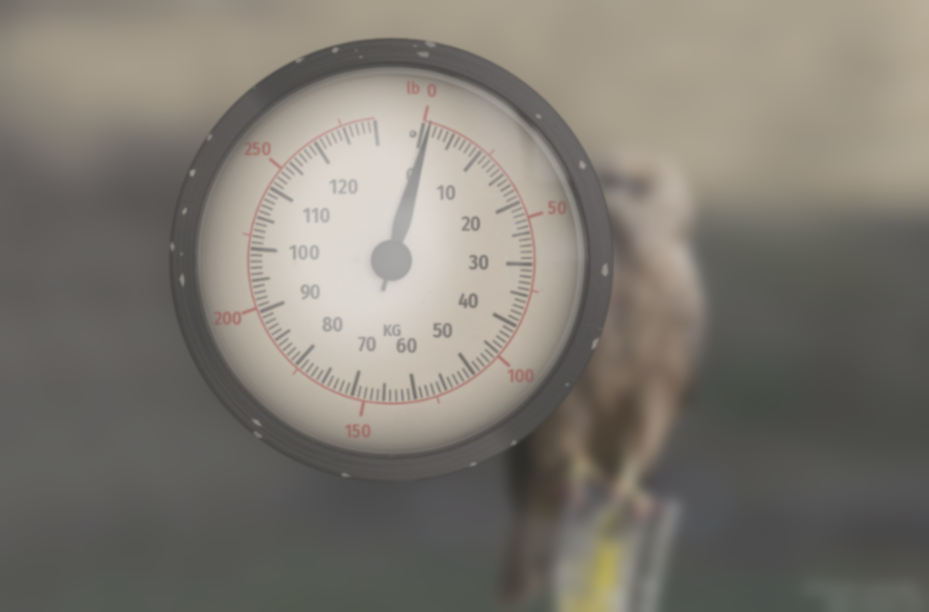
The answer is 1 kg
